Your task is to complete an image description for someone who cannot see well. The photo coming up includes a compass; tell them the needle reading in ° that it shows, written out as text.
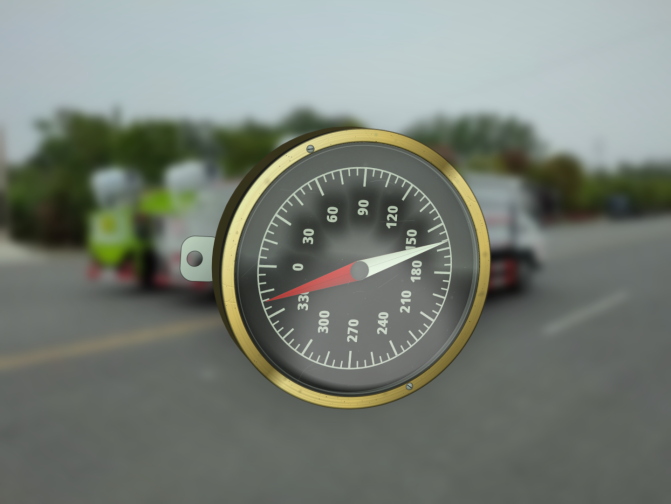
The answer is 340 °
